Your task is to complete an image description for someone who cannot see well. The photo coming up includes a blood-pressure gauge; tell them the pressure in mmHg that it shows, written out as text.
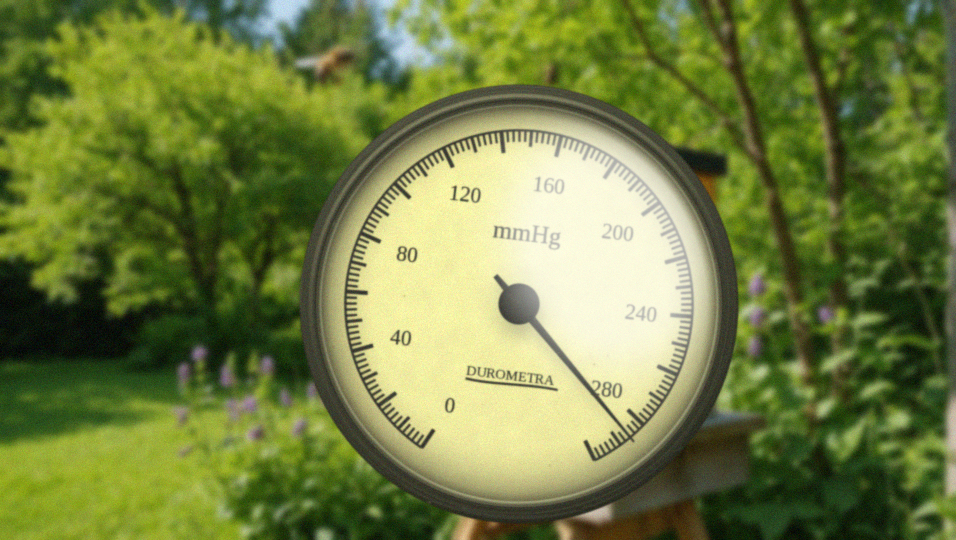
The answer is 286 mmHg
